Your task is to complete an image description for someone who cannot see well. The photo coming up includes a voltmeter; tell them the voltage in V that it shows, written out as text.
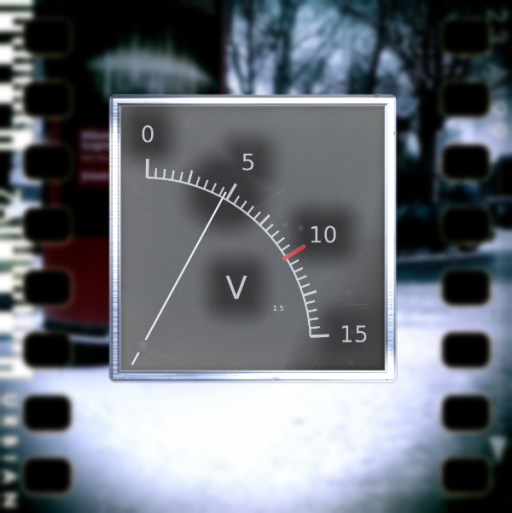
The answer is 4.75 V
